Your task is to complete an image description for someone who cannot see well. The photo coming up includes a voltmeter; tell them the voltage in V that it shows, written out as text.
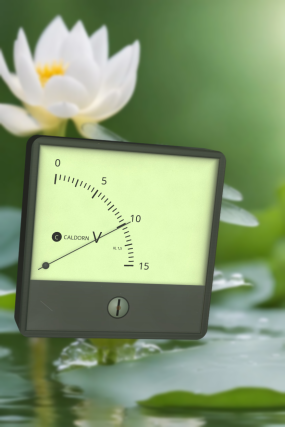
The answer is 10 V
